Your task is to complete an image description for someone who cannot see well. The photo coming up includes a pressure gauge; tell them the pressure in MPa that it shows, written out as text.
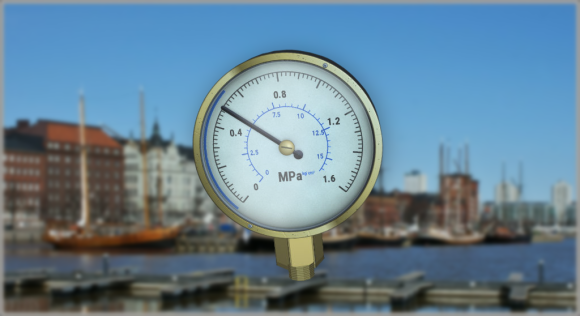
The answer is 0.5 MPa
